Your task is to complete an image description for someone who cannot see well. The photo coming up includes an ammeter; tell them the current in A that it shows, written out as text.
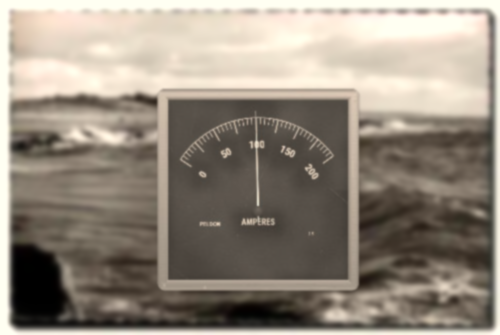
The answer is 100 A
